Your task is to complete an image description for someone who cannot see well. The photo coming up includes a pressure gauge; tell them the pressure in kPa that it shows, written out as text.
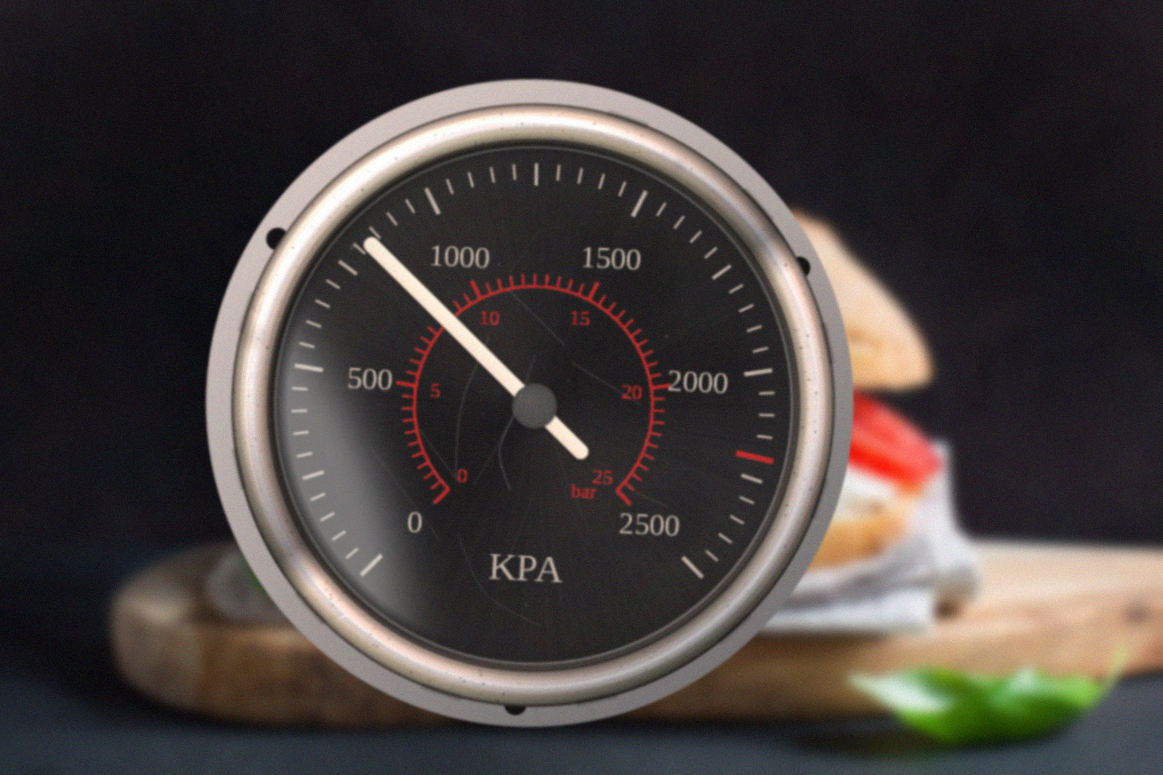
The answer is 825 kPa
